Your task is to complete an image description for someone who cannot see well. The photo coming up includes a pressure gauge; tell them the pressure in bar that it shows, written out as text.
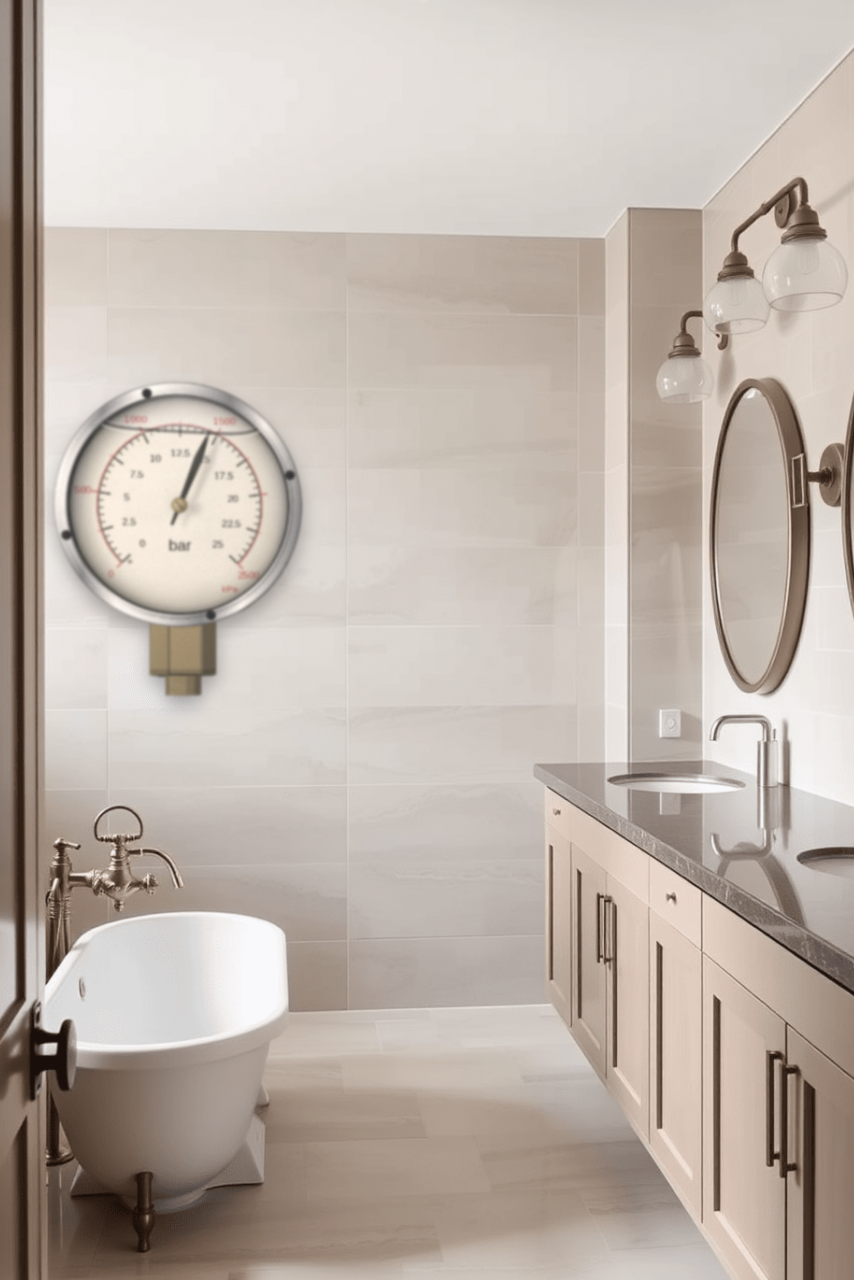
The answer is 14.5 bar
